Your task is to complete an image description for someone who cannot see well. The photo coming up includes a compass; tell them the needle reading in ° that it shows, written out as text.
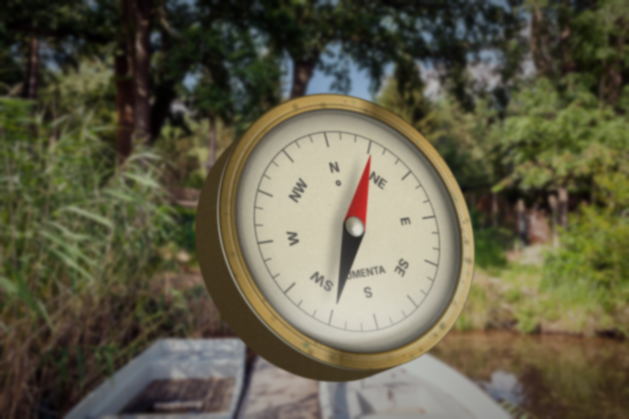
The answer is 30 °
